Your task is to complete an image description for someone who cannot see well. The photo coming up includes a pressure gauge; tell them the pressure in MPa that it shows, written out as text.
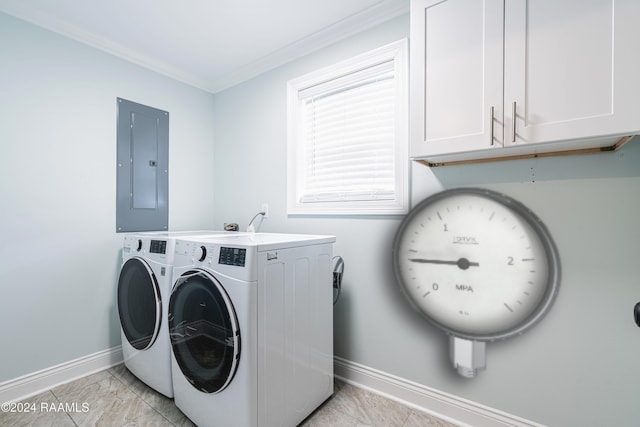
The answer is 0.4 MPa
